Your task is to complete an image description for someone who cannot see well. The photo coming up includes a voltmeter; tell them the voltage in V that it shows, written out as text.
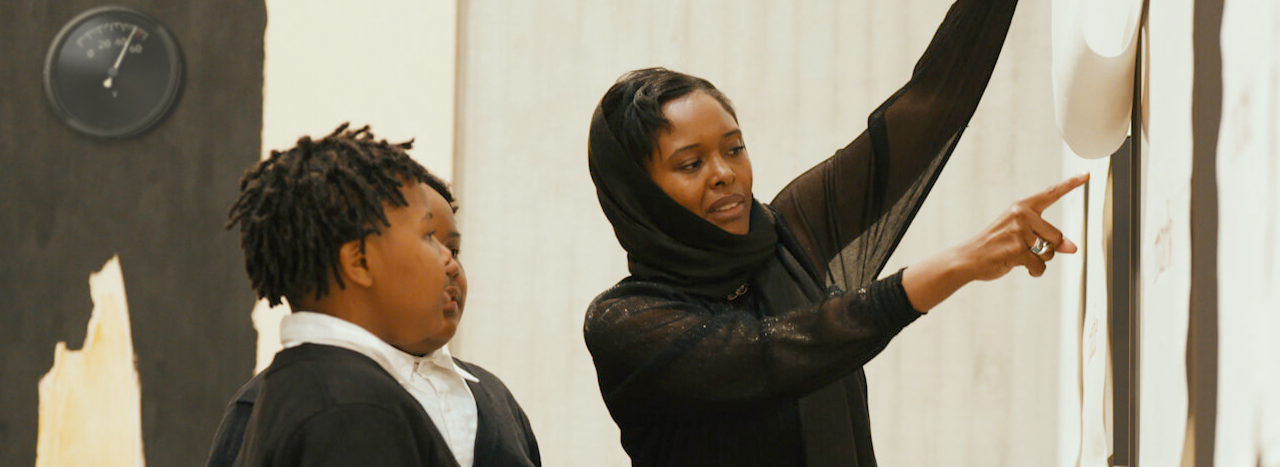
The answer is 50 V
